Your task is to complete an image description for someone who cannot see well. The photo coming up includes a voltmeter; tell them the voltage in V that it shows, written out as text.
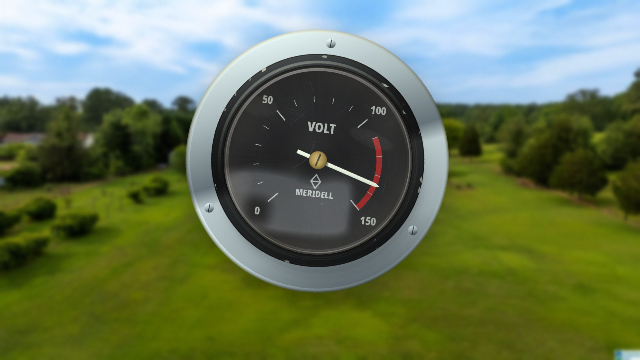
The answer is 135 V
